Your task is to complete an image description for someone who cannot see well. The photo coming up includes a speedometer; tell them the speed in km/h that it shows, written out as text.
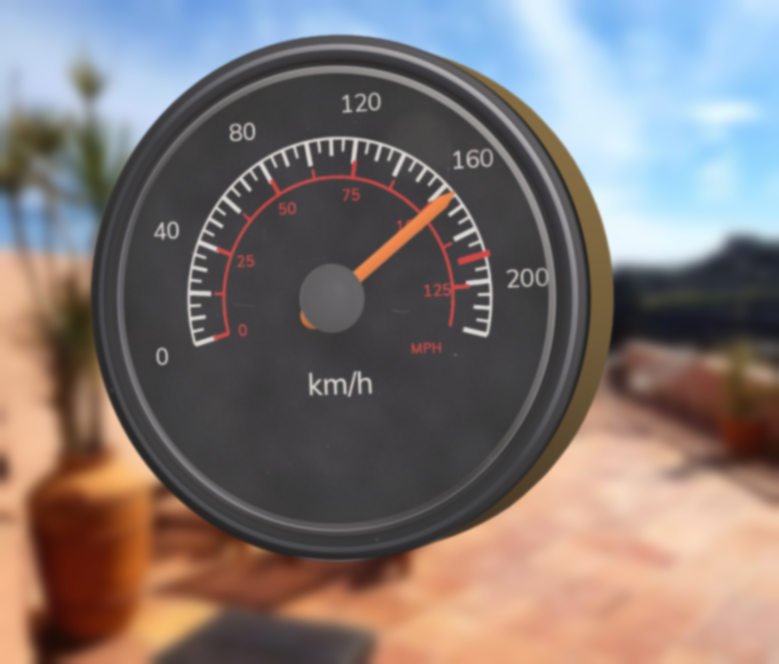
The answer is 165 km/h
